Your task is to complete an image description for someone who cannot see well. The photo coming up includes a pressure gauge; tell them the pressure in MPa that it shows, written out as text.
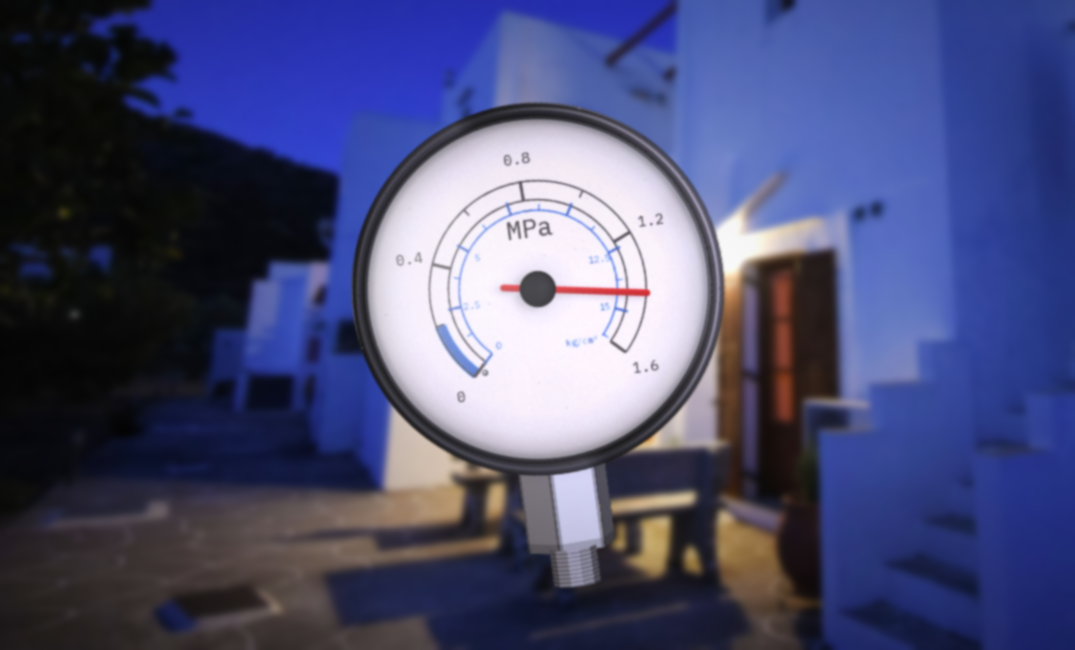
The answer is 1.4 MPa
